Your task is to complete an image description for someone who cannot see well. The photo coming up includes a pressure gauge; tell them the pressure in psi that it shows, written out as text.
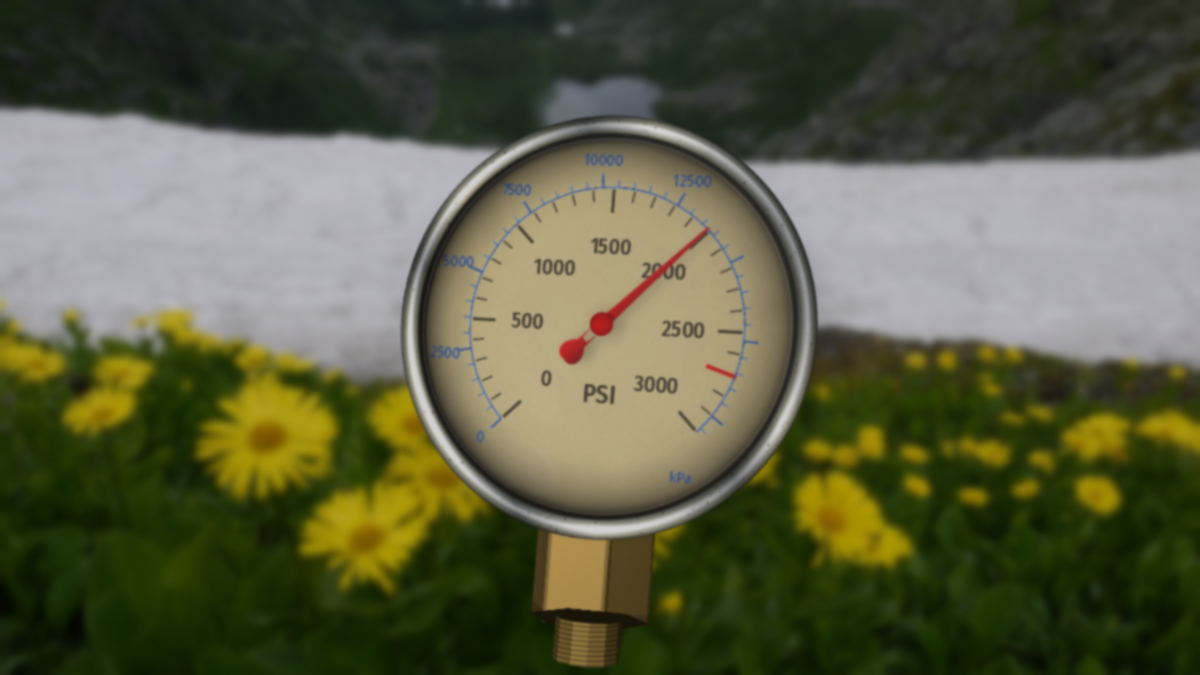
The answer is 2000 psi
